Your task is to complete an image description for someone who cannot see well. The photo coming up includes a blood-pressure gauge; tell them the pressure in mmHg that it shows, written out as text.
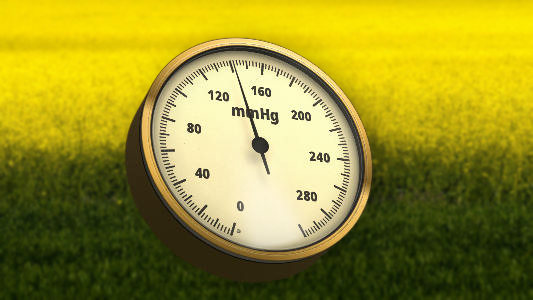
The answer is 140 mmHg
